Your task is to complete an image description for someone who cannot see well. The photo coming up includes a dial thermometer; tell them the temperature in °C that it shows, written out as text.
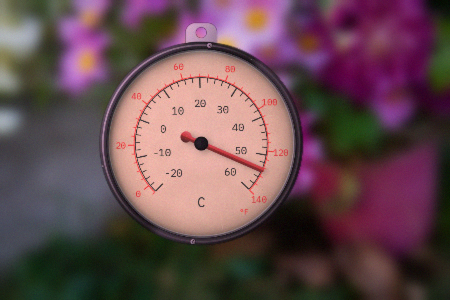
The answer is 54 °C
